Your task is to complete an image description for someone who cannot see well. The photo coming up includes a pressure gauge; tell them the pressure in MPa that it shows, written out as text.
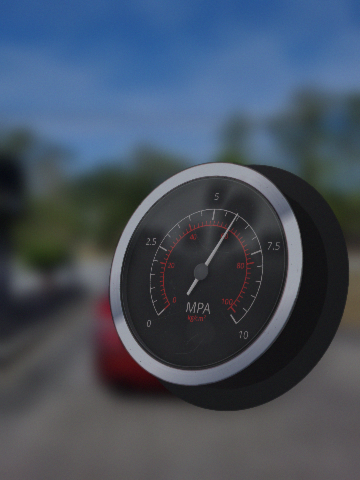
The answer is 6 MPa
